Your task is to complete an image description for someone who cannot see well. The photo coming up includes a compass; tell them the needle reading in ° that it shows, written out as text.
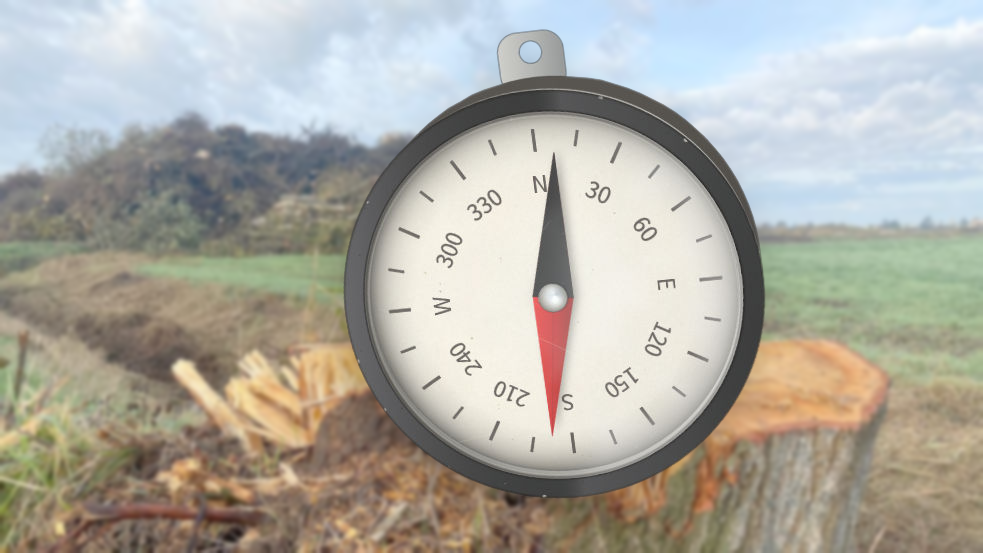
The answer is 187.5 °
